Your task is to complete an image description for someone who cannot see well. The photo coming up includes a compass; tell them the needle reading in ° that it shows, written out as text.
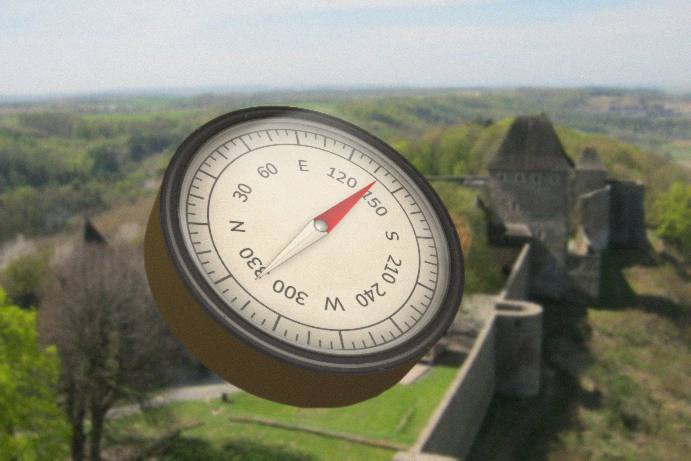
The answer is 140 °
